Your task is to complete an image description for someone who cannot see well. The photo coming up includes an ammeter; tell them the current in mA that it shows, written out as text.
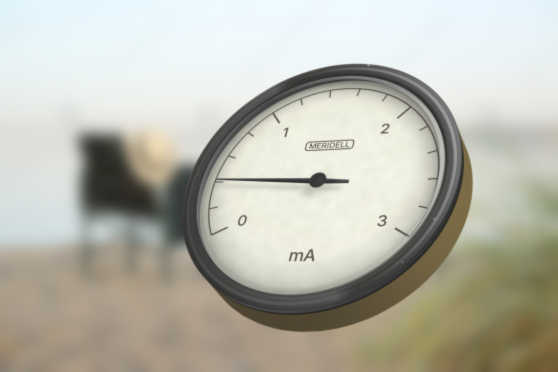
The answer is 0.4 mA
